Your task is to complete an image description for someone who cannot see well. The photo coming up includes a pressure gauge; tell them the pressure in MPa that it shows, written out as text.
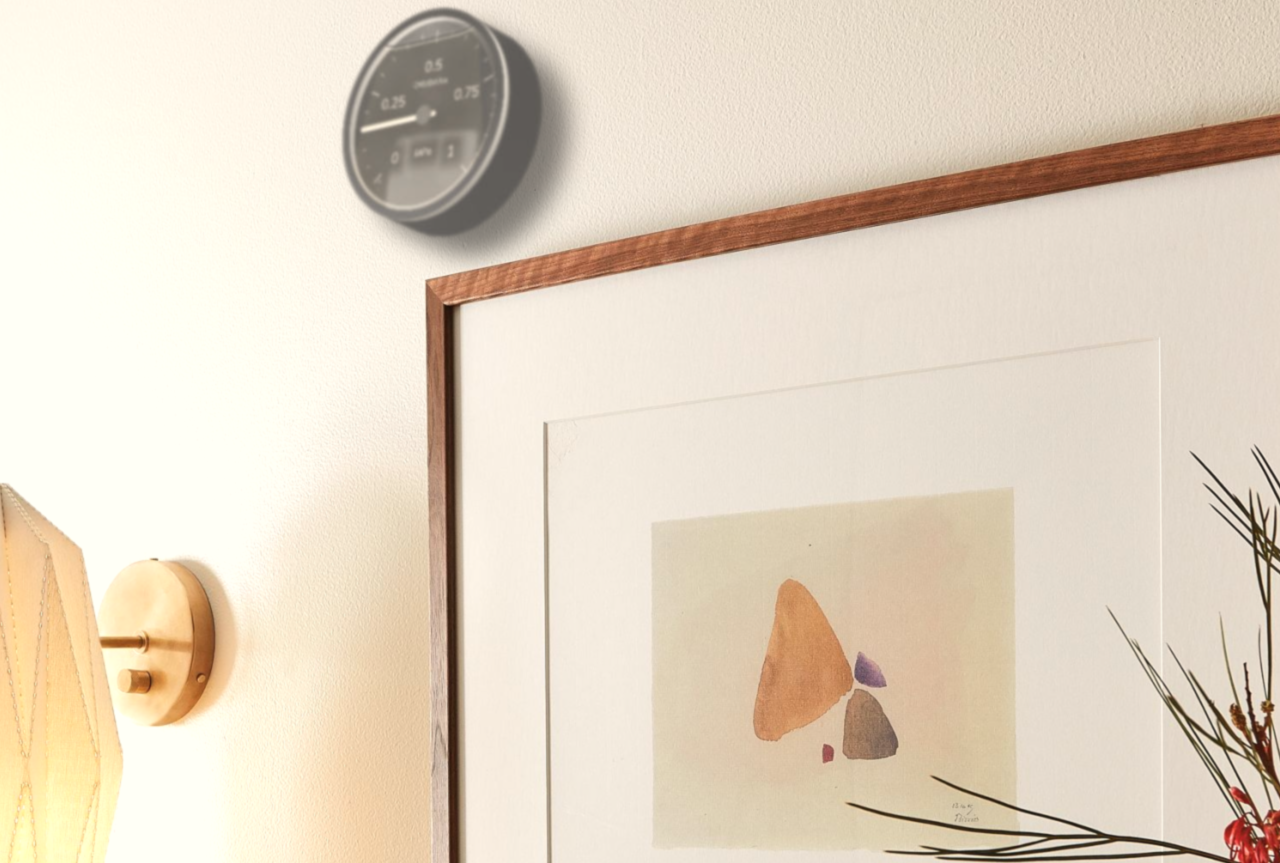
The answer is 0.15 MPa
